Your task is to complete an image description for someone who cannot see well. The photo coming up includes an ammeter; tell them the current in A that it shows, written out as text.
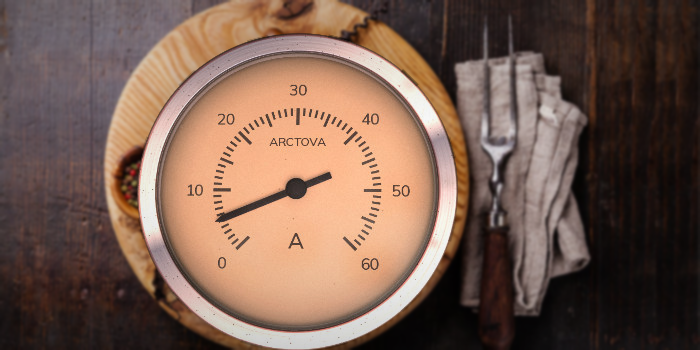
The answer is 5 A
